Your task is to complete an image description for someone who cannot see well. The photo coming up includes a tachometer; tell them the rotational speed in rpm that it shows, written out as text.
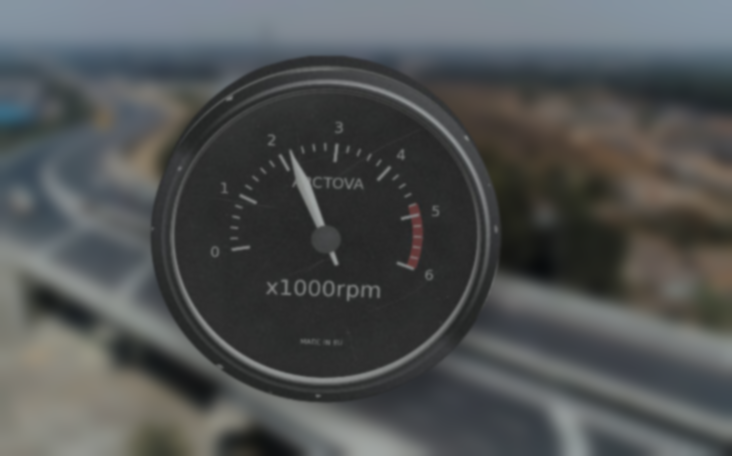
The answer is 2200 rpm
